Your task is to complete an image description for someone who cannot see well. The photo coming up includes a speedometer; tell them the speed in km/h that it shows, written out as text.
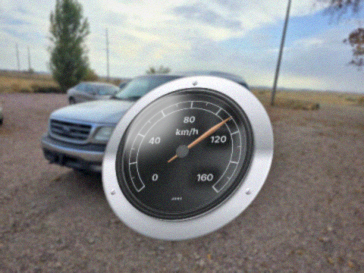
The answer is 110 km/h
